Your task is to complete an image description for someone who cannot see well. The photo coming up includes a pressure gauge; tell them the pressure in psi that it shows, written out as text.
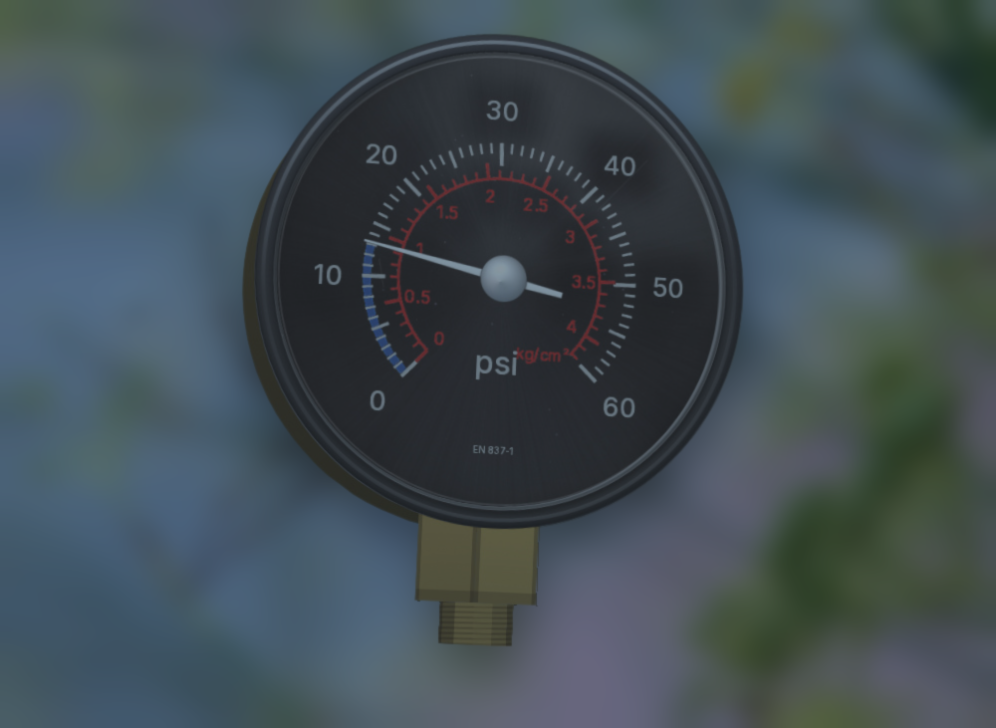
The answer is 13 psi
